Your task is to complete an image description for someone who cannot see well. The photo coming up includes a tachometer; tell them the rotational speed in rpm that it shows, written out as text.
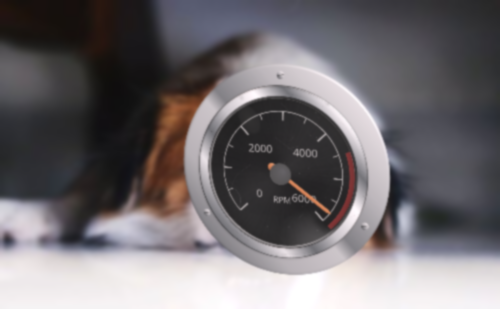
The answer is 5750 rpm
